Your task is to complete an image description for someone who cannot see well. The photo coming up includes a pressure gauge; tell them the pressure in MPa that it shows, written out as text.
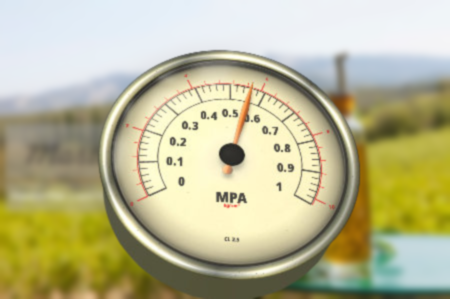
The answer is 0.56 MPa
